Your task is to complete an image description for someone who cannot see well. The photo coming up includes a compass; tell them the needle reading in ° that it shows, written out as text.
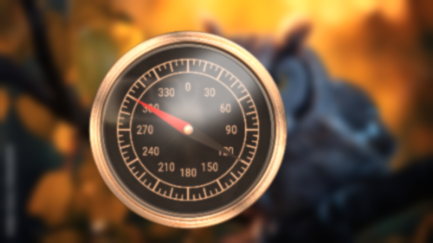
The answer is 300 °
